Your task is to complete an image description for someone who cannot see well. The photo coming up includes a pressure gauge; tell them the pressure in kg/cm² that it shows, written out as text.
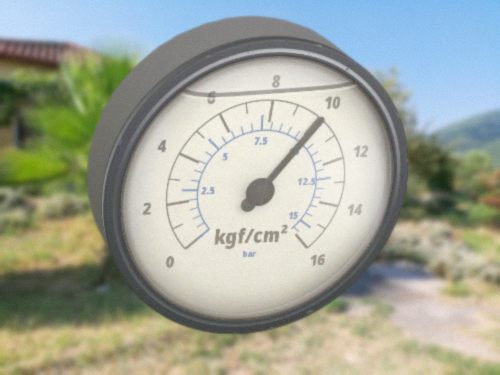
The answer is 10 kg/cm²
